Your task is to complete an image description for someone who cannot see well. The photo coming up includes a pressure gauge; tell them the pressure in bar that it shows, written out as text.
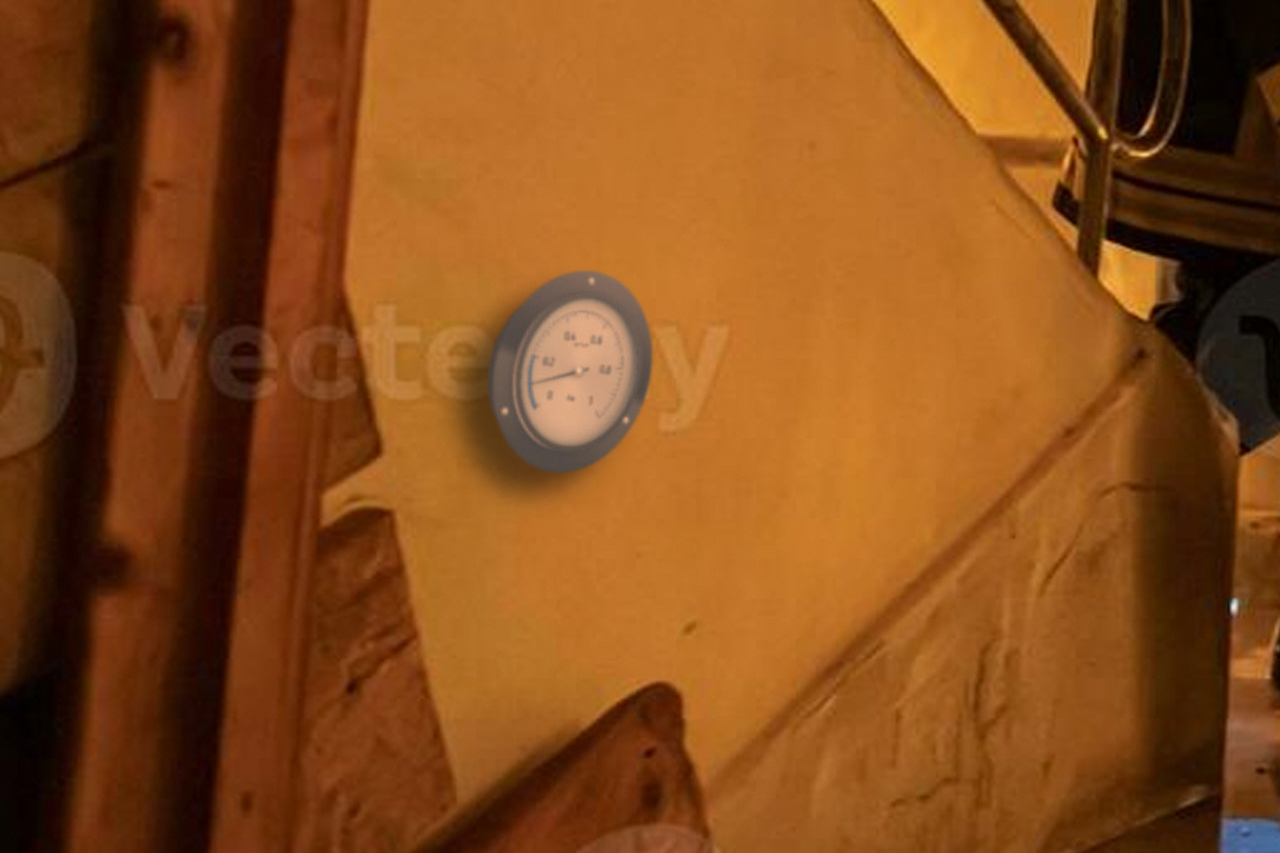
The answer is 0.1 bar
